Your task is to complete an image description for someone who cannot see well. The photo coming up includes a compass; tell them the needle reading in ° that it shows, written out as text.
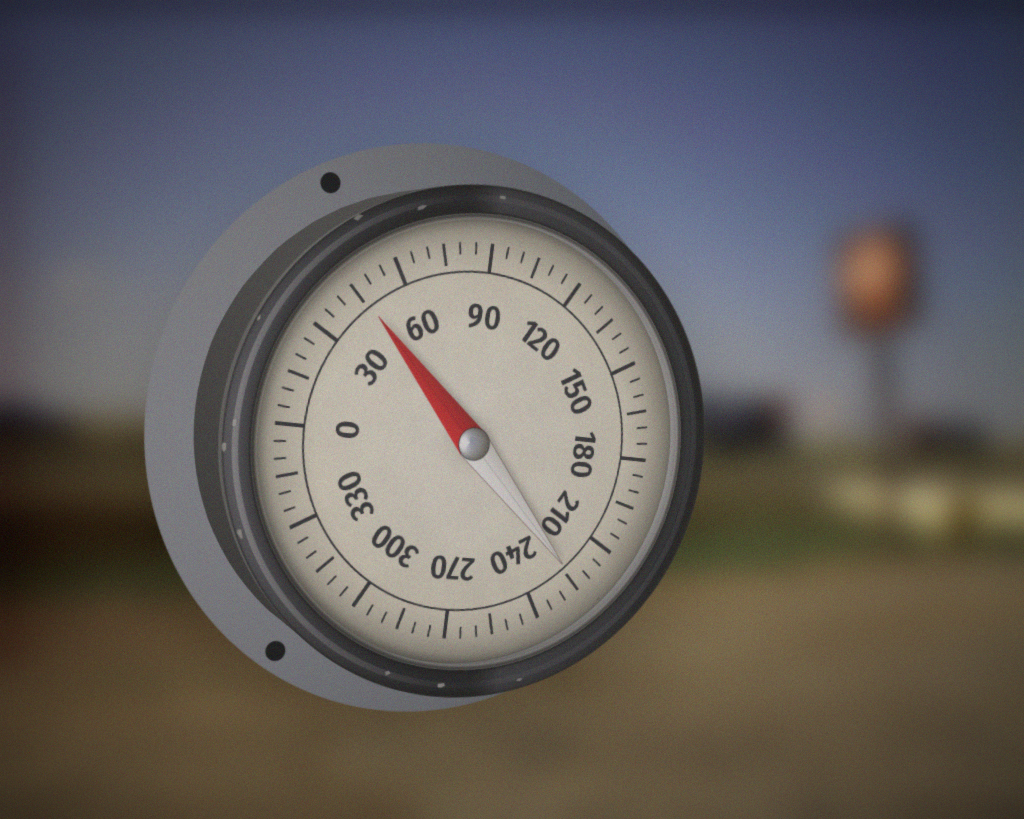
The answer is 45 °
